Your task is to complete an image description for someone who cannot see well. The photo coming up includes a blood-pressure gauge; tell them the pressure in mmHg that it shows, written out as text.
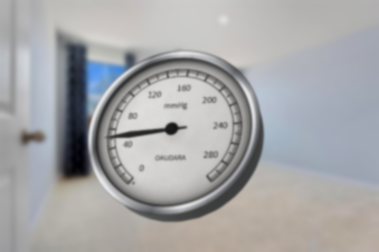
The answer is 50 mmHg
